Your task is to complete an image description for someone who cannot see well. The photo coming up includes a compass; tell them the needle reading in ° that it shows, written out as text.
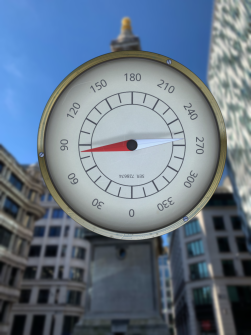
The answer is 82.5 °
